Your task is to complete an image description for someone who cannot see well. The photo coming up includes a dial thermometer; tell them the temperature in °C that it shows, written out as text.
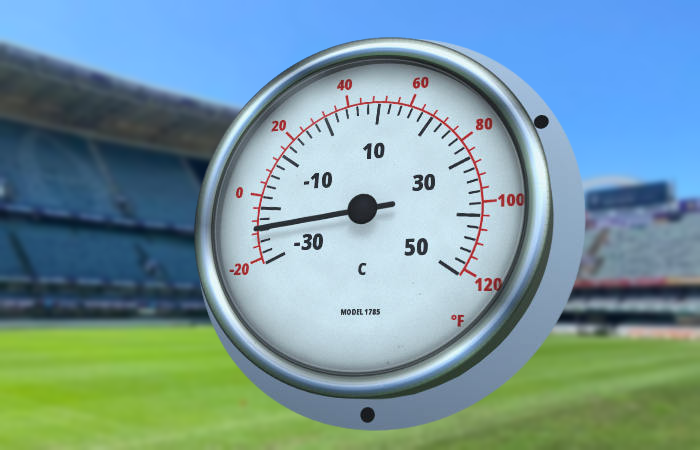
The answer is -24 °C
